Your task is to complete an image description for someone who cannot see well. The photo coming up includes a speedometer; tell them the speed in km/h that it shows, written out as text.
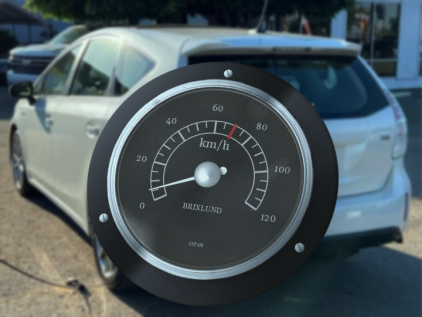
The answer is 5 km/h
